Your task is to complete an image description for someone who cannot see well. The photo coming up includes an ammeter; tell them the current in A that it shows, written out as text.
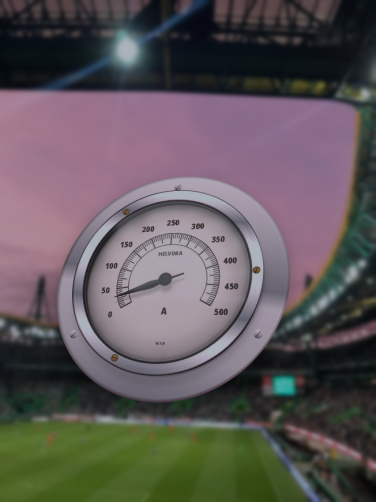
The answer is 25 A
